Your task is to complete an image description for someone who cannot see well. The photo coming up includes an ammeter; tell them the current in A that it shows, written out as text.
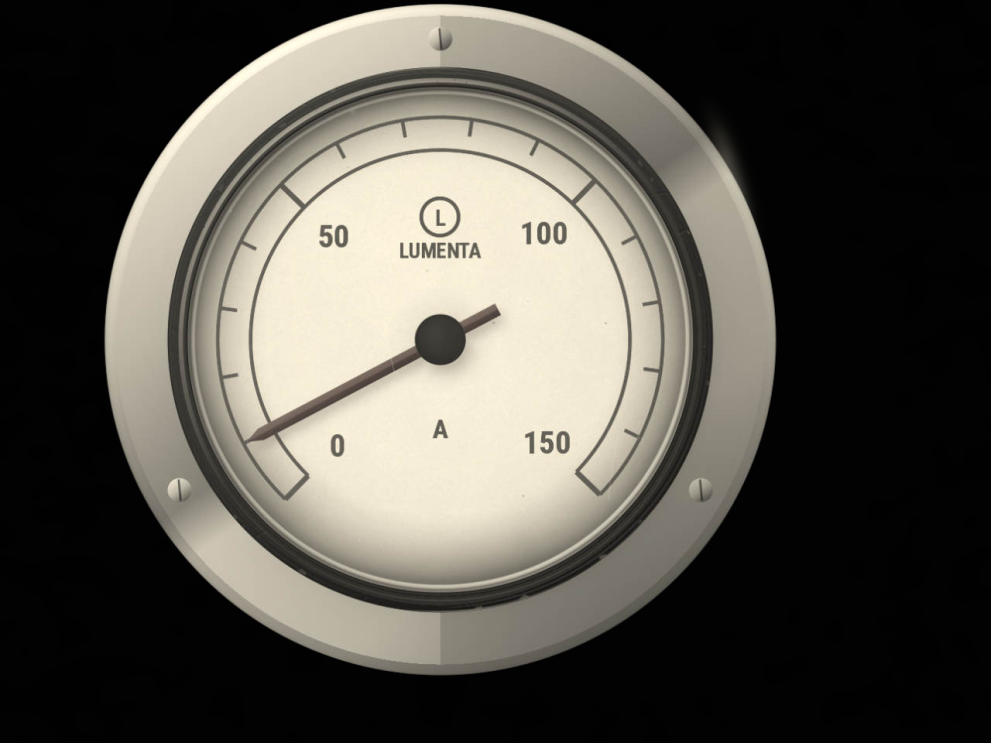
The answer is 10 A
